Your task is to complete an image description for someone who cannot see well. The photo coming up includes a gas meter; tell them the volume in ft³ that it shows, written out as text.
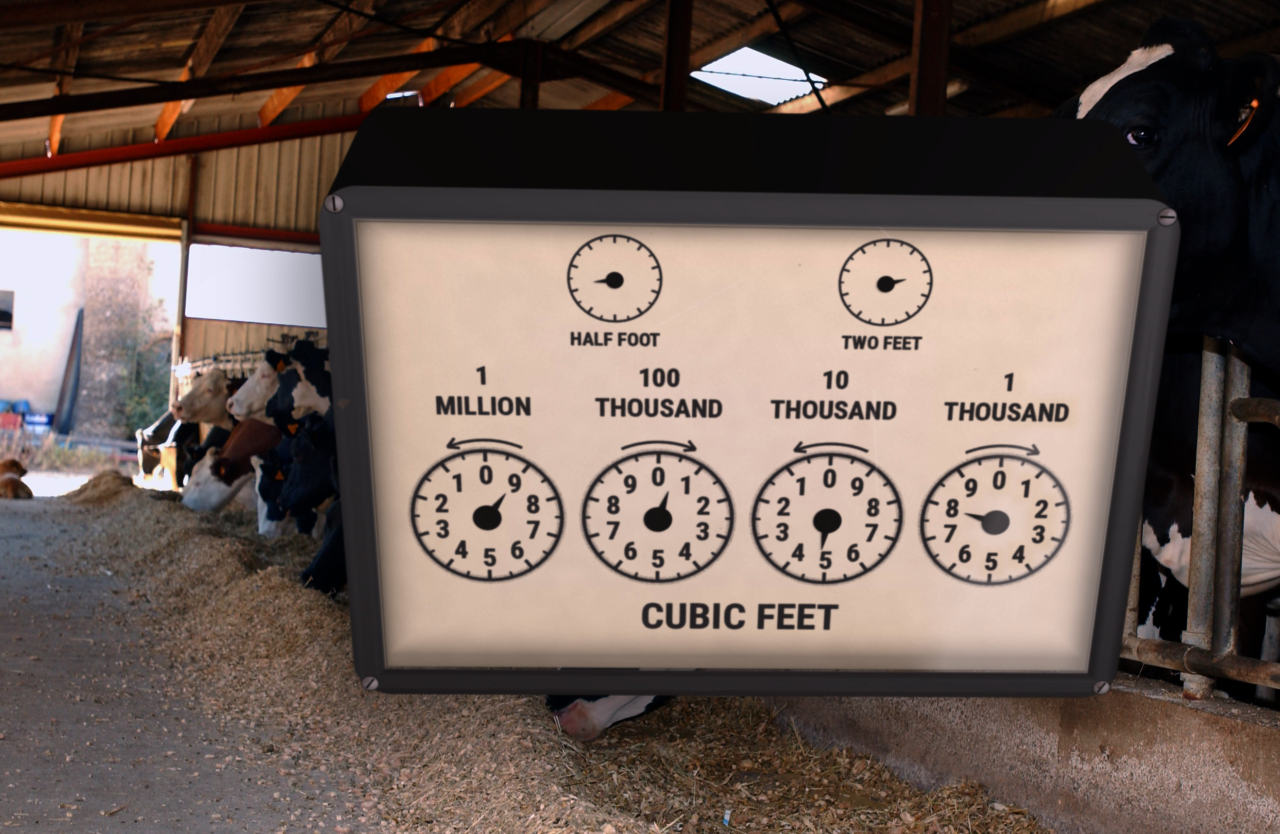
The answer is 904800 ft³
